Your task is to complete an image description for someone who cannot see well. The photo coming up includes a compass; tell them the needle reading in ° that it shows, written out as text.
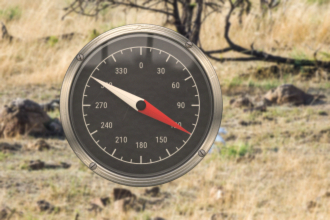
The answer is 120 °
